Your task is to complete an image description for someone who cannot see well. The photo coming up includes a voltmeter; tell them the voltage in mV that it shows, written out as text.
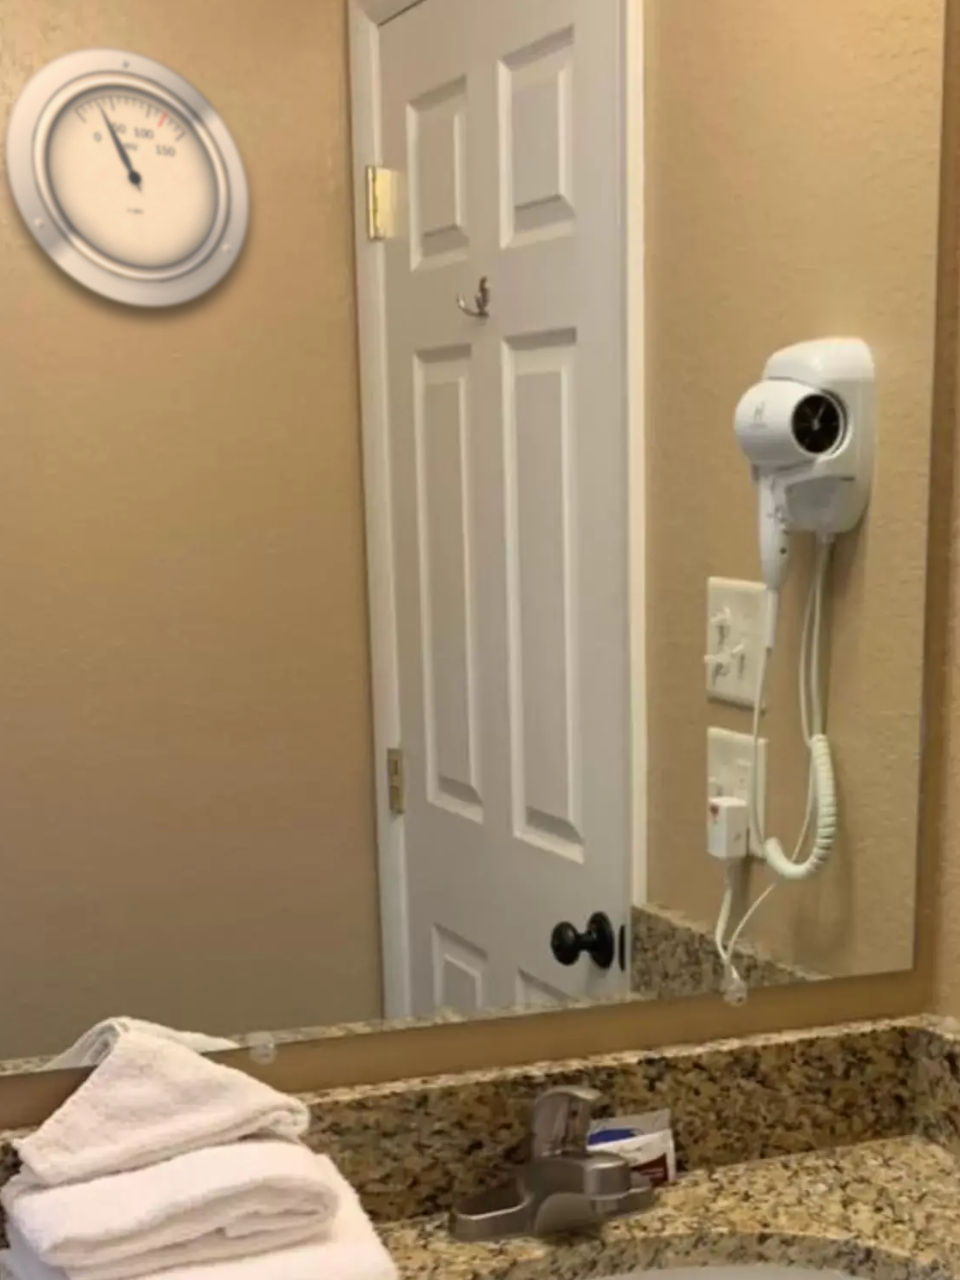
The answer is 30 mV
